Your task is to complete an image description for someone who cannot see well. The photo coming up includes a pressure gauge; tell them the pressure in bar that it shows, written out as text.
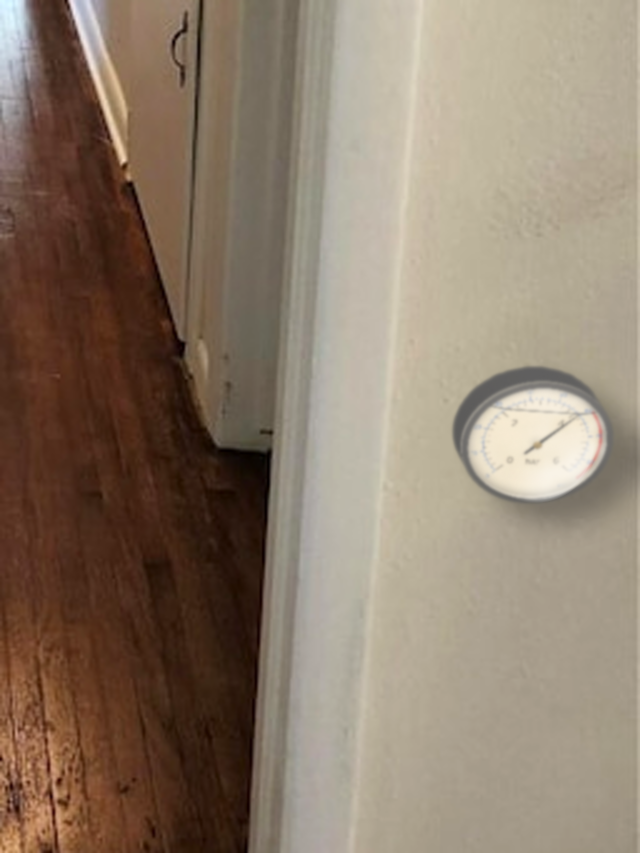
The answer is 4 bar
